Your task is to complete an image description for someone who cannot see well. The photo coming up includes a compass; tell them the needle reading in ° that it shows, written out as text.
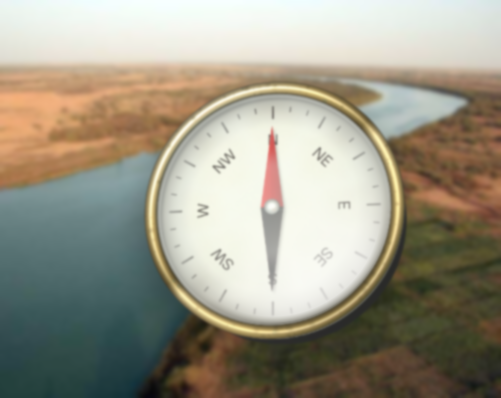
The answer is 0 °
